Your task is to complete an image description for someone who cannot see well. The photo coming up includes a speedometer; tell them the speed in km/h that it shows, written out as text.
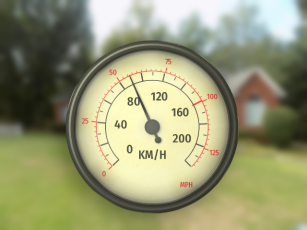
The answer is 90 km/h
